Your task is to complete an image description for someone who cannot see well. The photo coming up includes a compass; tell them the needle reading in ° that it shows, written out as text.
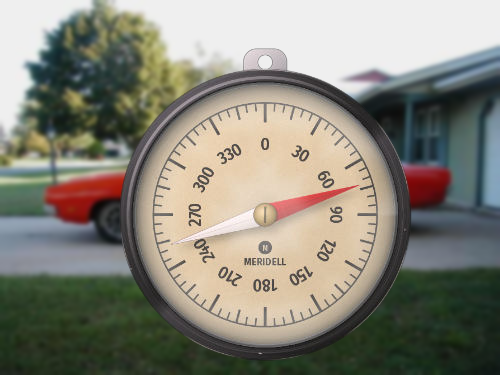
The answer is 72.5 °
